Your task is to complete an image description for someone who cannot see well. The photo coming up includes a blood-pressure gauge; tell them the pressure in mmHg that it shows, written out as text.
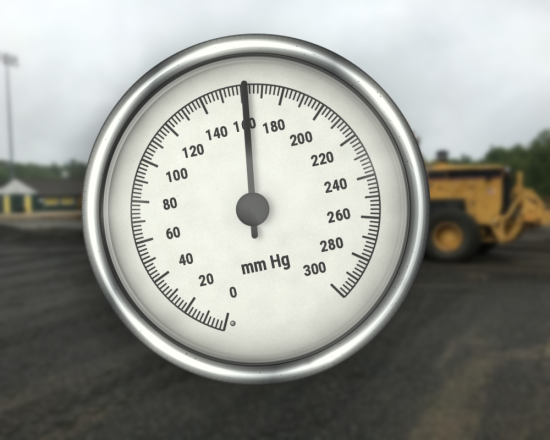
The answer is 162 mmHg
